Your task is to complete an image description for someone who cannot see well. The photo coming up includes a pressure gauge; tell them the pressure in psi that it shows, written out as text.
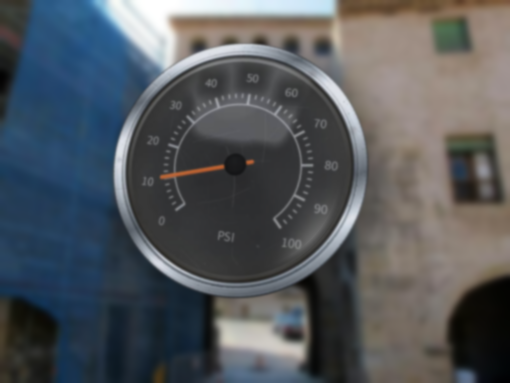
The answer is 10 psi
